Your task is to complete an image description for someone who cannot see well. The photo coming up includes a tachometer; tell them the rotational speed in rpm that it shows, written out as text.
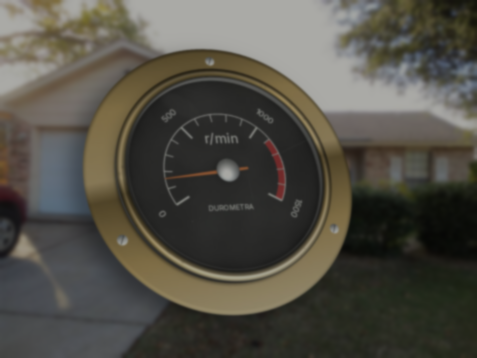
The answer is 150 rpm
